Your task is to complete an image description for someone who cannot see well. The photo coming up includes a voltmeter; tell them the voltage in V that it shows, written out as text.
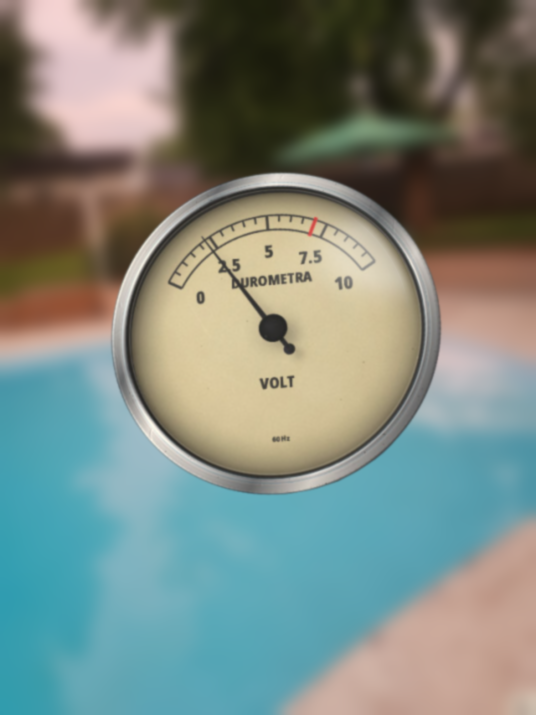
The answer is 2.25 V
